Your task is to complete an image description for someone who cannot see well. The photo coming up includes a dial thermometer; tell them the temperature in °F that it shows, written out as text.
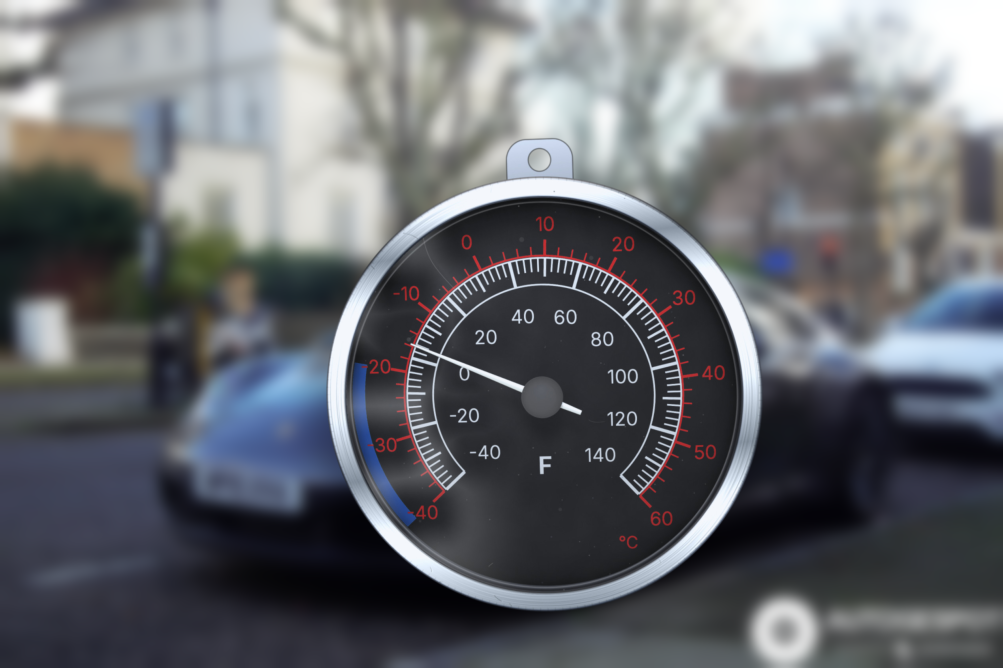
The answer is 4 °F
